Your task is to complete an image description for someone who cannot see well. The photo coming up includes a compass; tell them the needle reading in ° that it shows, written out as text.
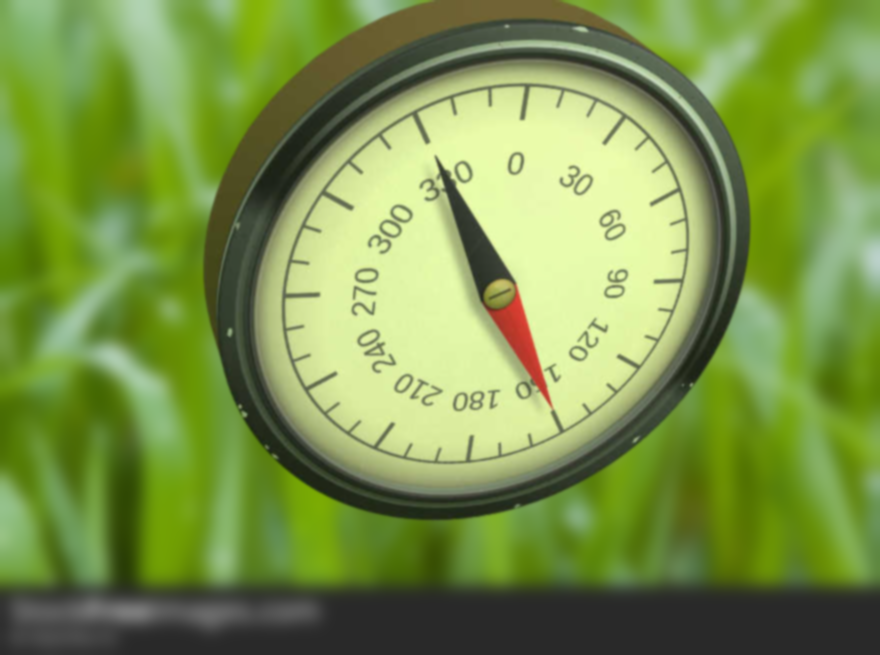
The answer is 150 °
